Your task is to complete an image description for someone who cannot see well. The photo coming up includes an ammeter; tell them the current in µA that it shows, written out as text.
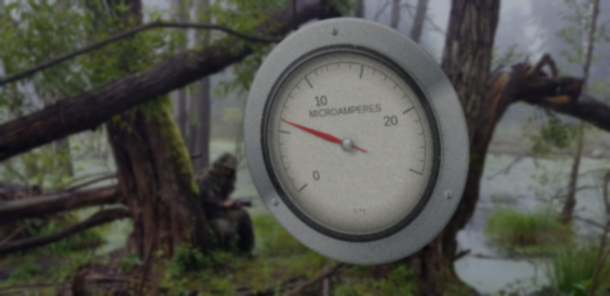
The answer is 6 µA
